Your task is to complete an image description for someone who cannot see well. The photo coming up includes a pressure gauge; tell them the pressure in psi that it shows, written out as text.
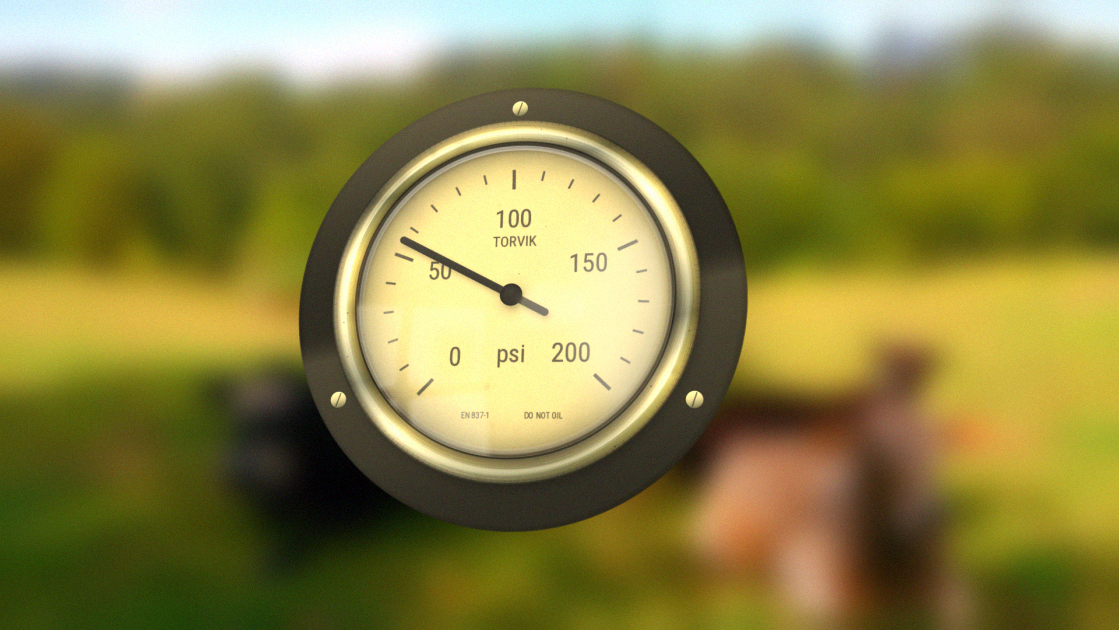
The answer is 55 psi
